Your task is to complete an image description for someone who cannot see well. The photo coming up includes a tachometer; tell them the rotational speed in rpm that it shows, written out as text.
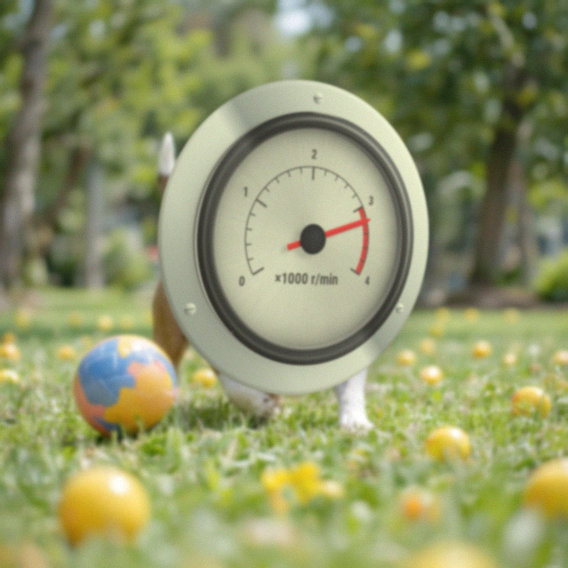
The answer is 3200 rpm
